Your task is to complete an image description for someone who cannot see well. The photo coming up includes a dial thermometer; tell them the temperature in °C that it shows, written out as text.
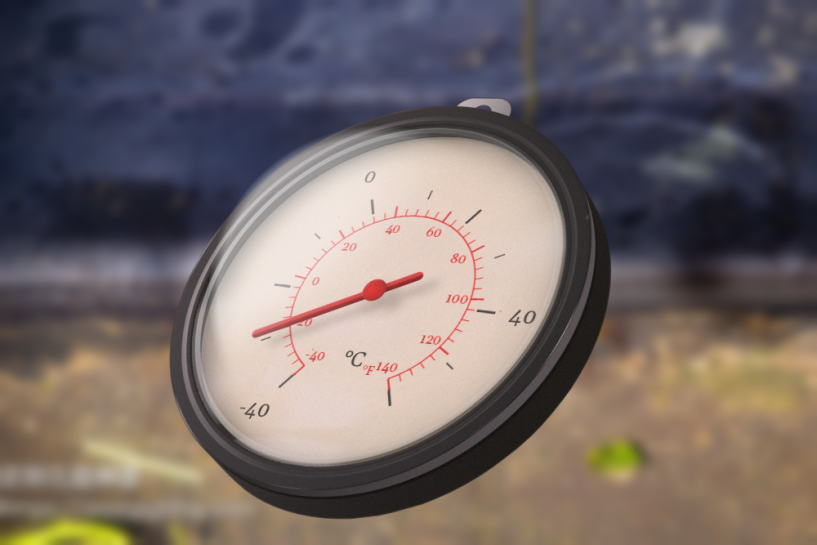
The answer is -30 °C
